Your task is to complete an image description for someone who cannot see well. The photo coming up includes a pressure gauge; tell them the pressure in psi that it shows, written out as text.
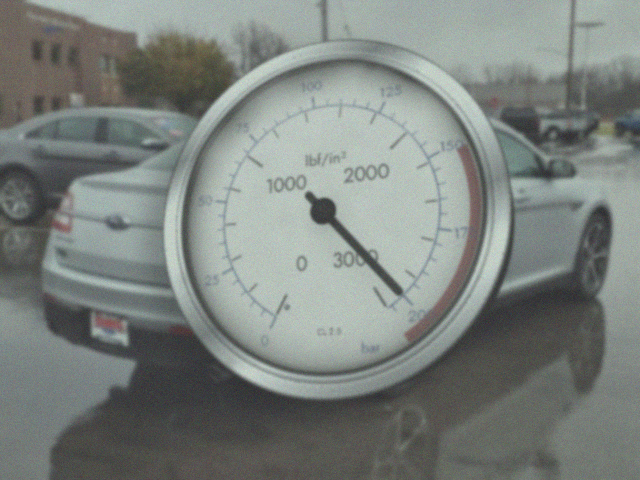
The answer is 2900 psi
